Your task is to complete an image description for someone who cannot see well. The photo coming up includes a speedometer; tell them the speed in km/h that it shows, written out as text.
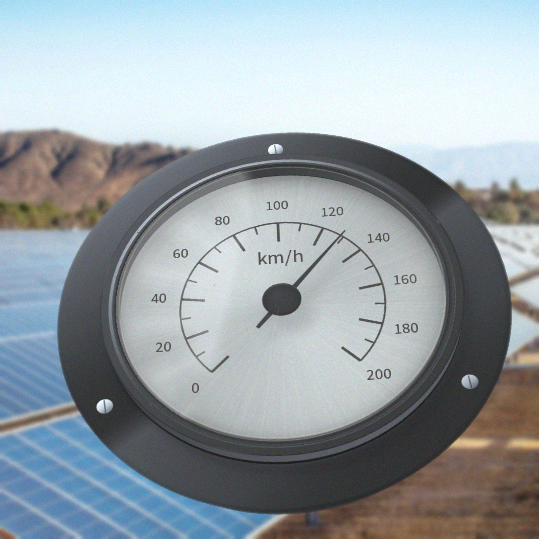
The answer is 130 km/h
